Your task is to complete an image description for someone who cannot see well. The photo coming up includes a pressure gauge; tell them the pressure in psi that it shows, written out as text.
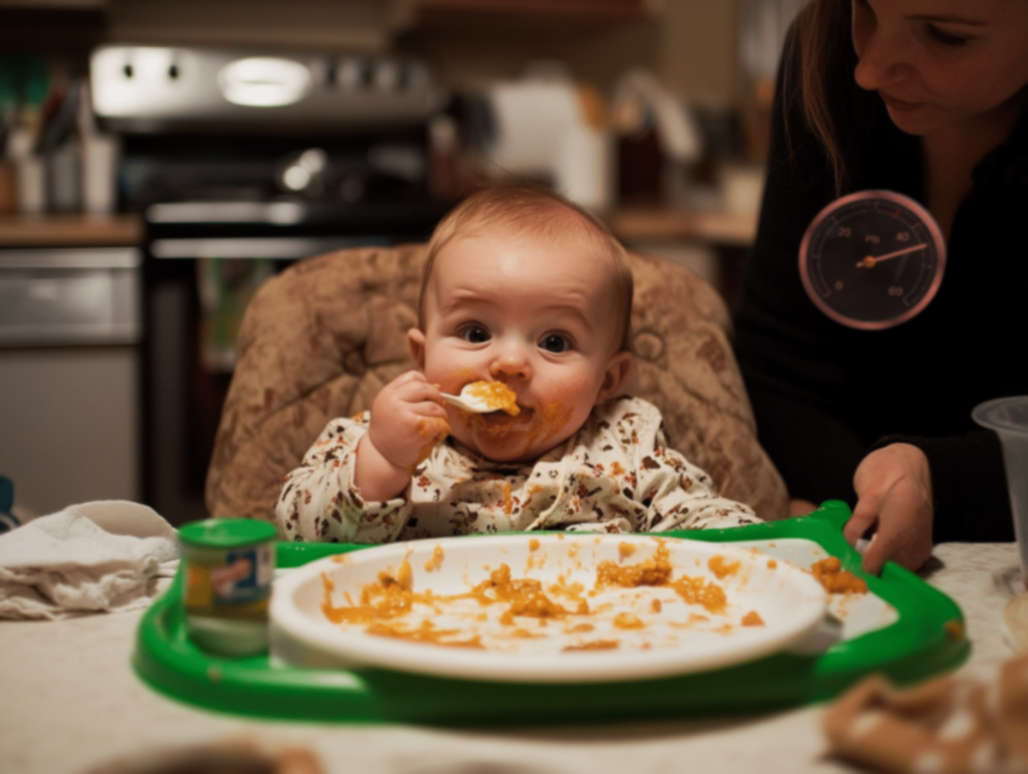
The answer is 45 psi
